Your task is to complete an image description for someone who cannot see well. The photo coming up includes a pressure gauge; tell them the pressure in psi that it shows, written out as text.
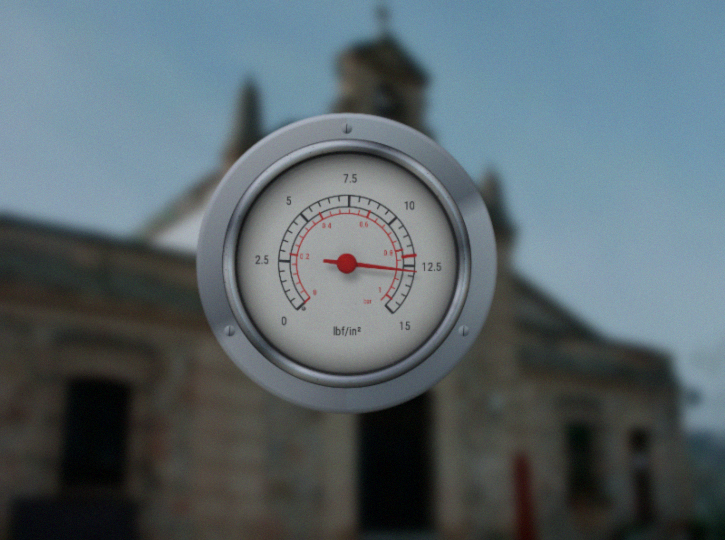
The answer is 12.75 psi
